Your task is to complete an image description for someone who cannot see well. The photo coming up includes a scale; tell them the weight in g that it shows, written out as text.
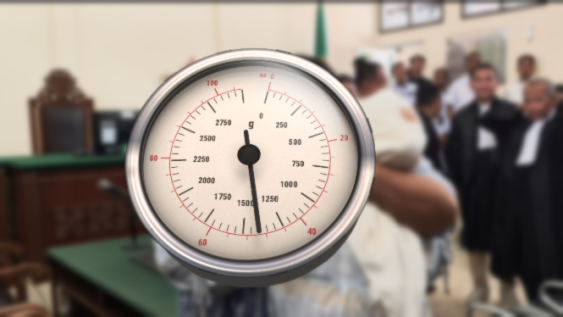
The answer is 1400 g
